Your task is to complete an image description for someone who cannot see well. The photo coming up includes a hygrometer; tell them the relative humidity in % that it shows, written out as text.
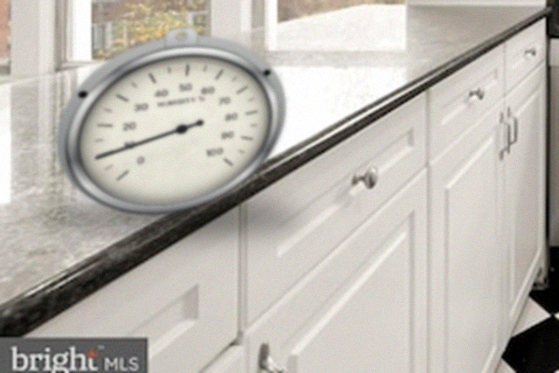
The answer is 10 %
